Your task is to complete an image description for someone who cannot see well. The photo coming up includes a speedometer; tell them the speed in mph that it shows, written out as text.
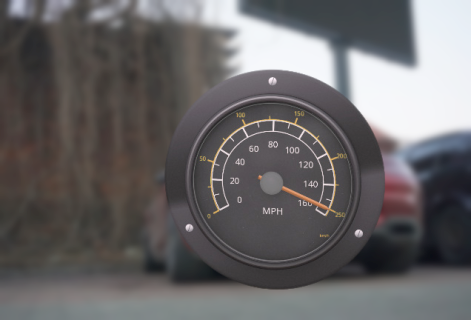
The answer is 155 mph
